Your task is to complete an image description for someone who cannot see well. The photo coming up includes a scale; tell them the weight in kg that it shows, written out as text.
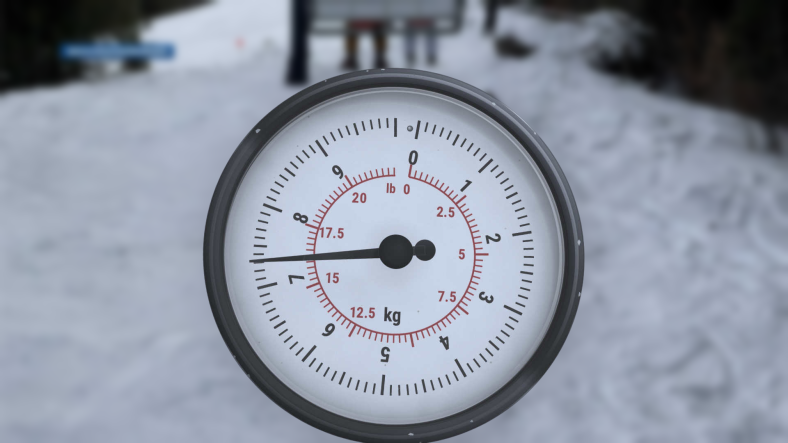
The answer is 7.3 kg
